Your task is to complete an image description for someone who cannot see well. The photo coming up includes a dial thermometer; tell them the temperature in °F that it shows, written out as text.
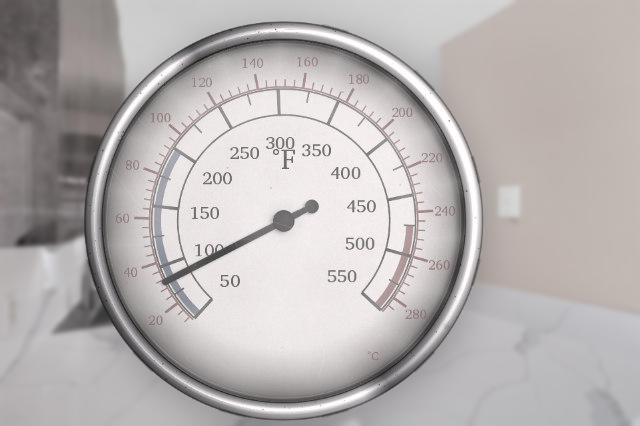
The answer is 87.5 °F
